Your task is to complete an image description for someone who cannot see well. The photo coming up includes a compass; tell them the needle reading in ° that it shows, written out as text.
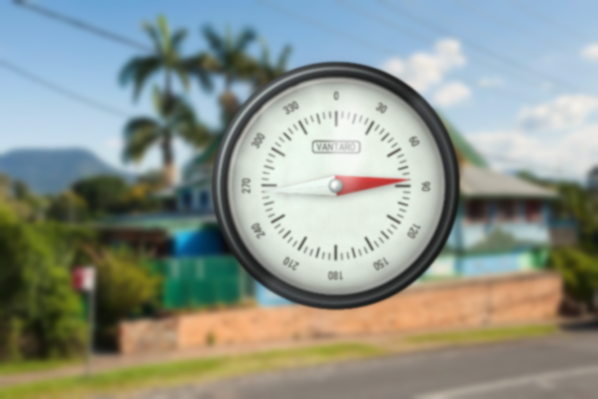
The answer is 85 °
